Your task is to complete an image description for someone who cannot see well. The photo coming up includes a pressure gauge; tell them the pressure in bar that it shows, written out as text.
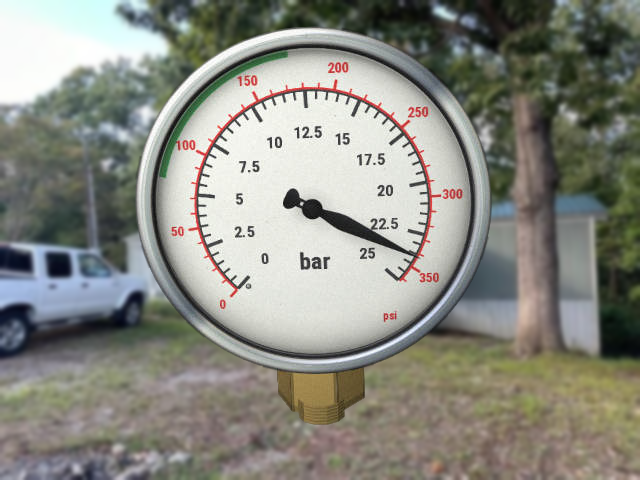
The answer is 23.5 bar
